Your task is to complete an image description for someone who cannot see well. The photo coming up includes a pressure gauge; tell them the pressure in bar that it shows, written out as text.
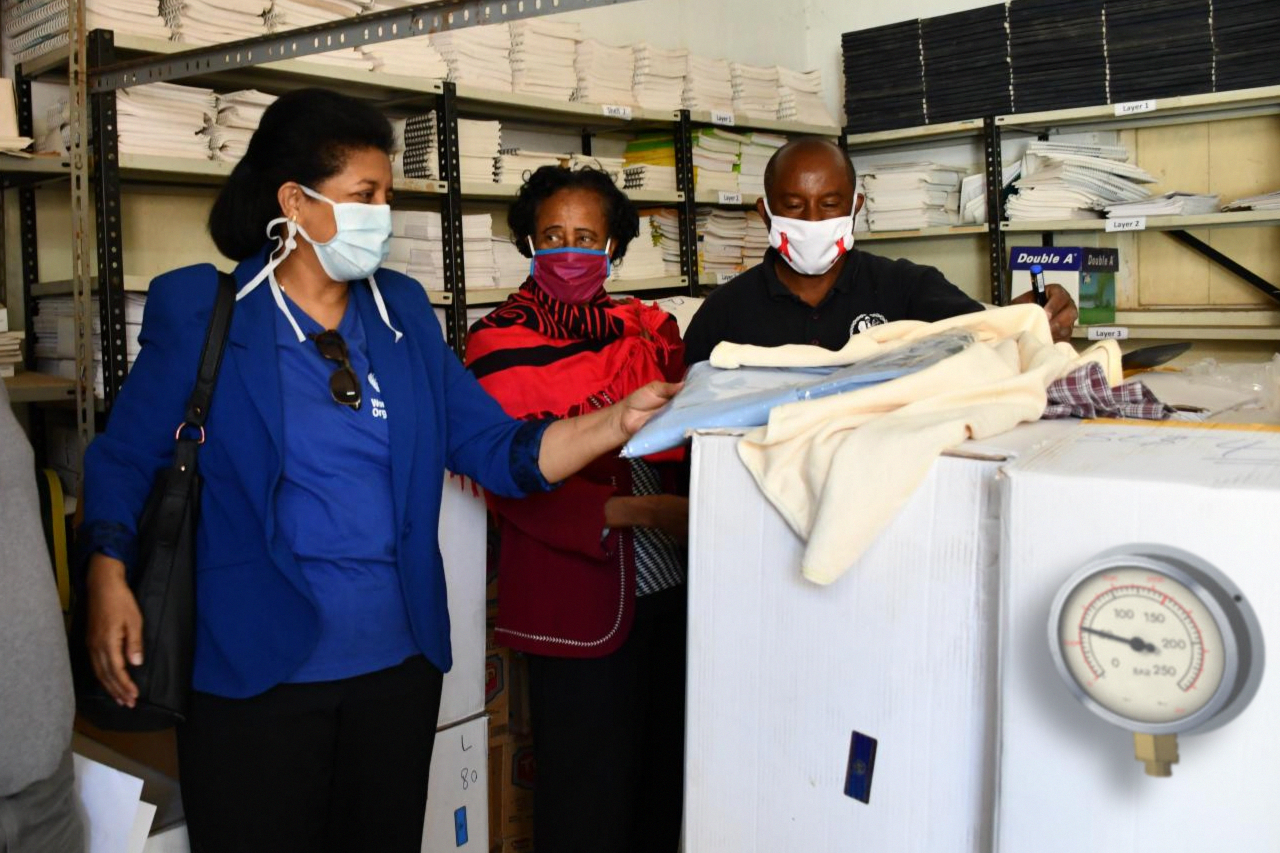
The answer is 50 bar
